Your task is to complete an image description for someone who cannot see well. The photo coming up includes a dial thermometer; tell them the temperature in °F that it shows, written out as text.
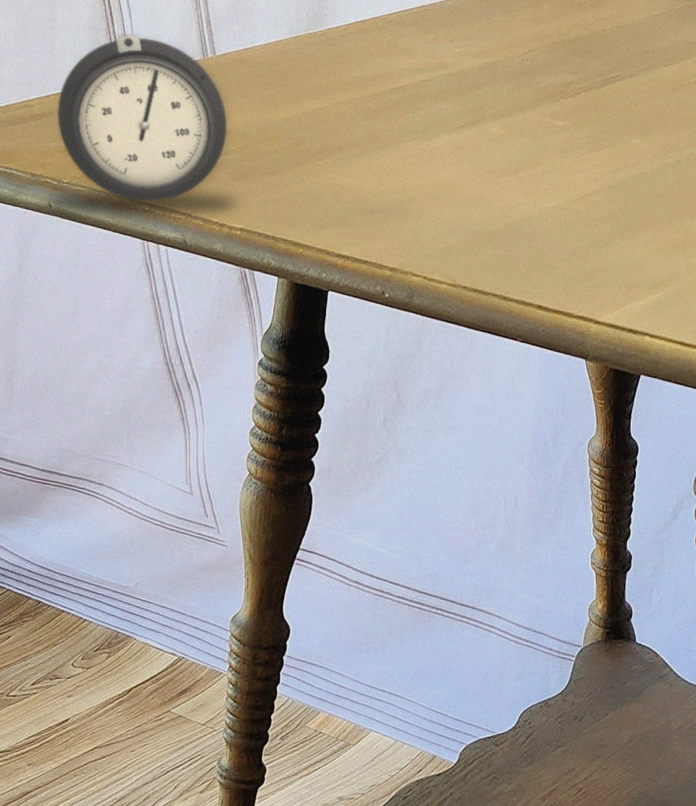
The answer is 60 °F
